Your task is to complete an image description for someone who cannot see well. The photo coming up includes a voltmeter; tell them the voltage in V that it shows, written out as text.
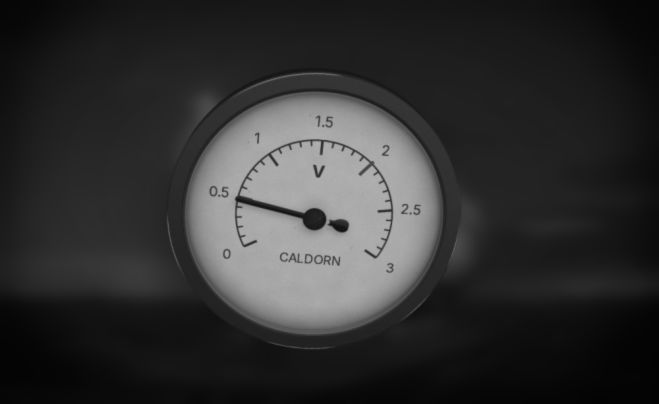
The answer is 0.5 V
